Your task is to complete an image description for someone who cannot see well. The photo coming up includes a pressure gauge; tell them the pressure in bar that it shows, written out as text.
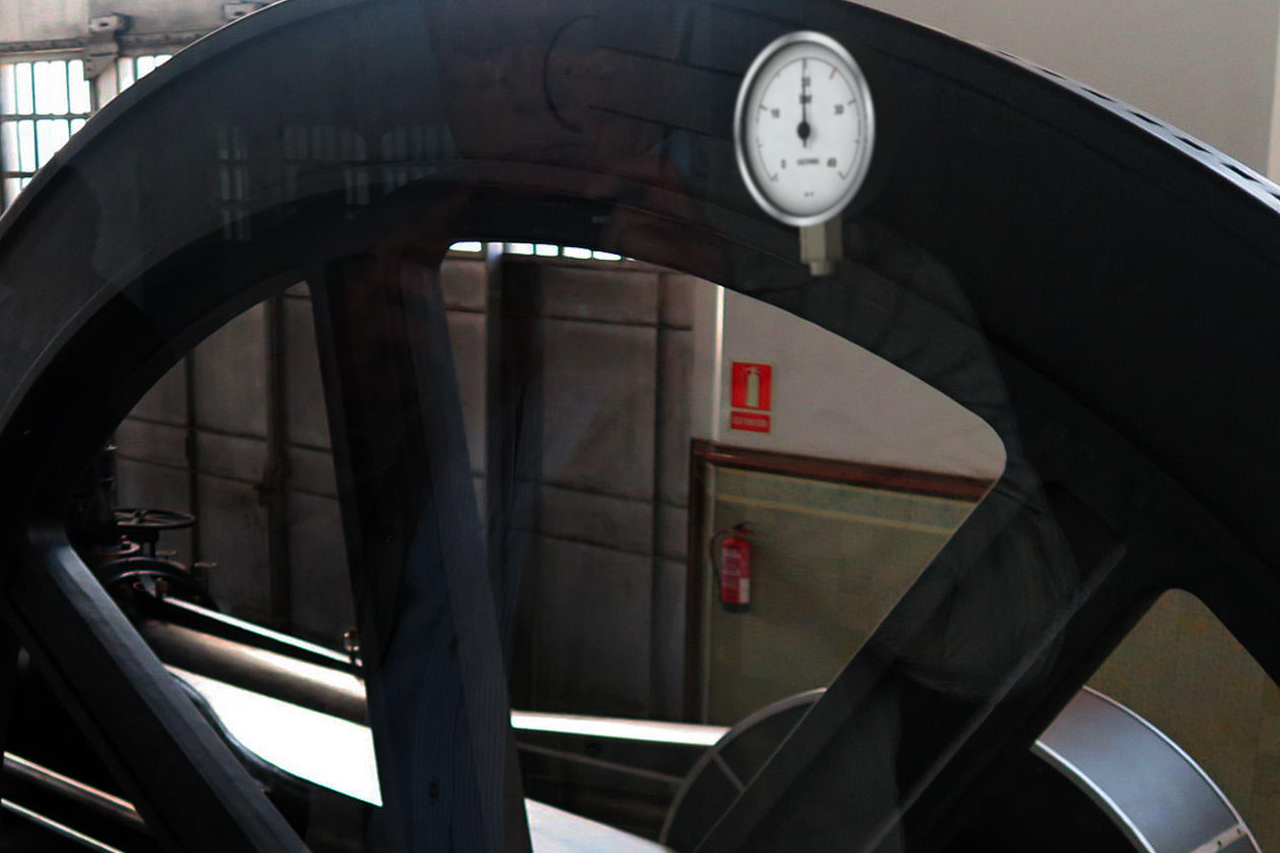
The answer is 20 bar
